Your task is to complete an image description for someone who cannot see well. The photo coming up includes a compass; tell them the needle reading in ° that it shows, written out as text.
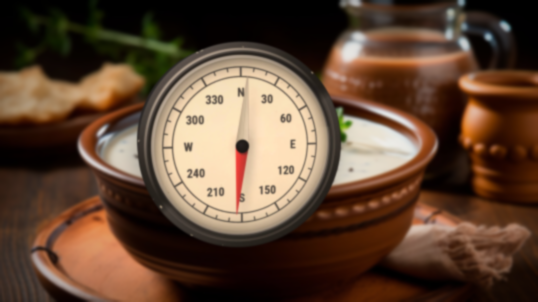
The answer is 185 °
